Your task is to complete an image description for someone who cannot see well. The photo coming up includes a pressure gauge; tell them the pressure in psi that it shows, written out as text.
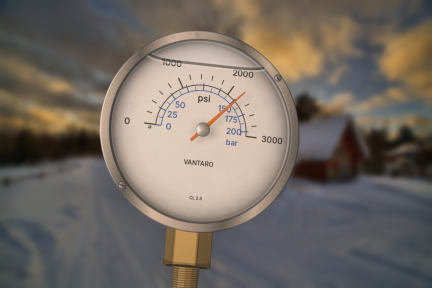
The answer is 2200 psi
